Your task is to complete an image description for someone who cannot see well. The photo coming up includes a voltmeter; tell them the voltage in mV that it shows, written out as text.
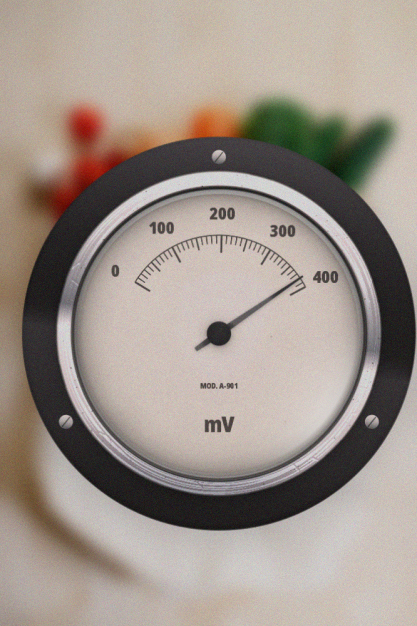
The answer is 380 mV
